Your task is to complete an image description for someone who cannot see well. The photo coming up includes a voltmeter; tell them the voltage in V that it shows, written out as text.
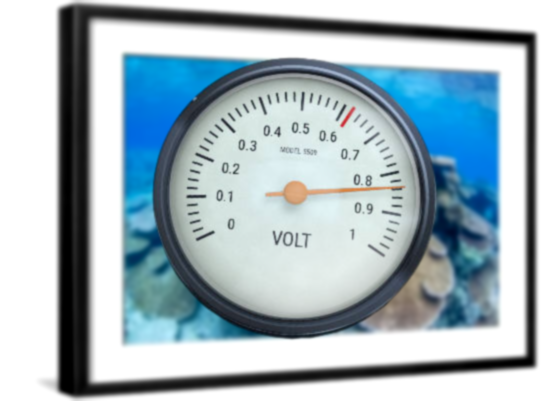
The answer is 0.84 V
